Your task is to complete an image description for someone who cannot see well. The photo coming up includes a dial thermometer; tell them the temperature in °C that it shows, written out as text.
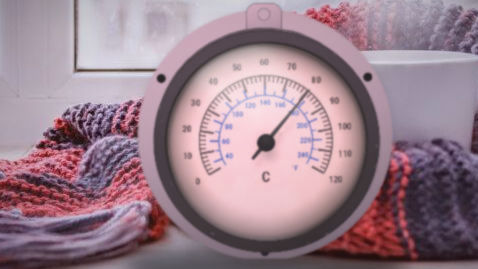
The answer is 80 °C
